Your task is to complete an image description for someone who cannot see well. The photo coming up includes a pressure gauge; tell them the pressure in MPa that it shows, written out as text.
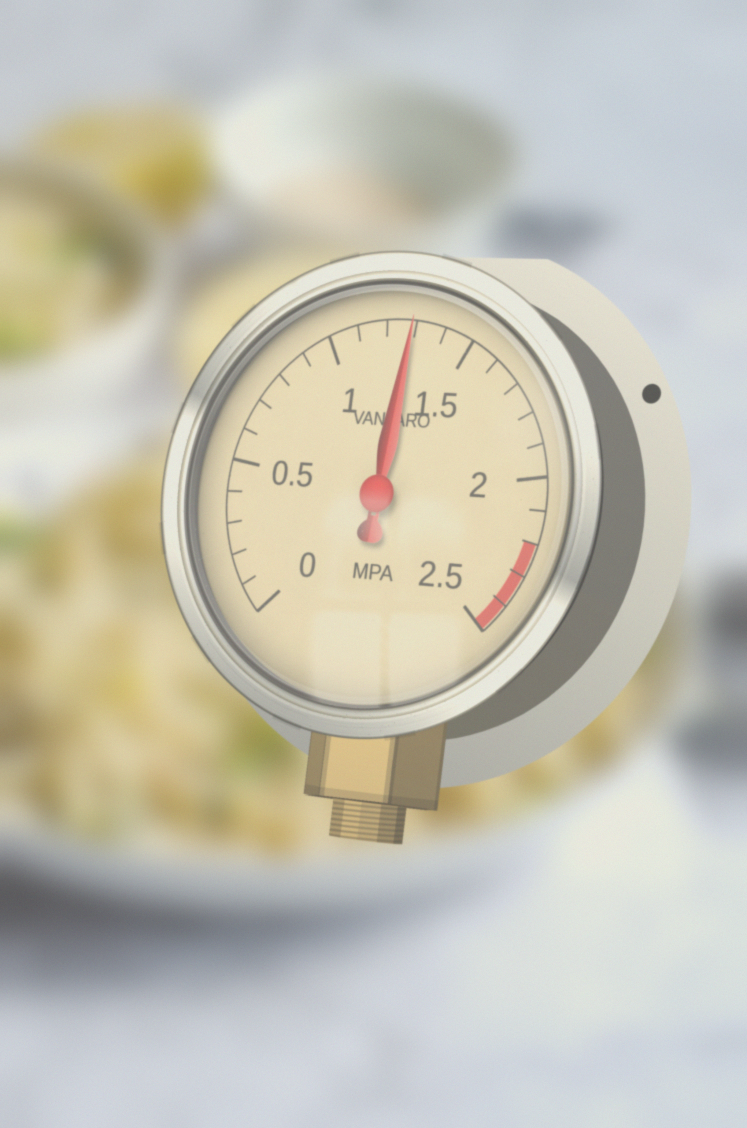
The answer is 1.3 MPa
